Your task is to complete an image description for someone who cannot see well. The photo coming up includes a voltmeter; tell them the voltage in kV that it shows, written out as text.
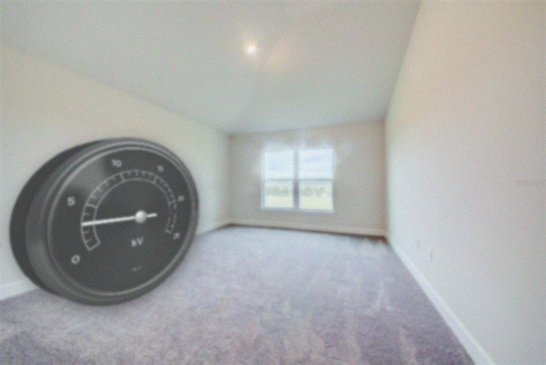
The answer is 3 kV
